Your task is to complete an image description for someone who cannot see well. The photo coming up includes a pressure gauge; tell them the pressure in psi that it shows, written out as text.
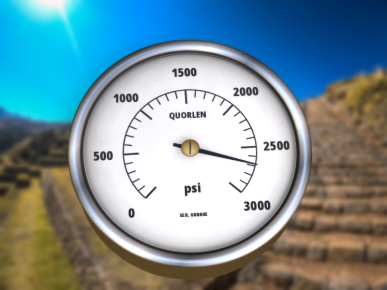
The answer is 2700 psi
